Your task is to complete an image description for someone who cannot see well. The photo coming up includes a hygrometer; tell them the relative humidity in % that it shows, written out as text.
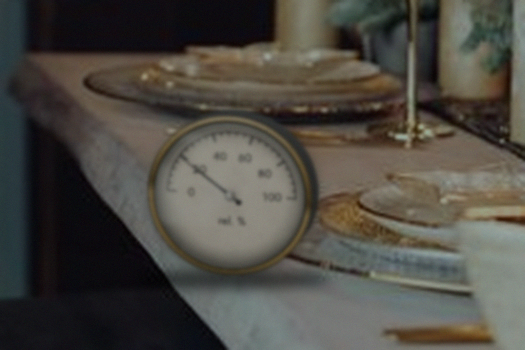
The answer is 20 %
